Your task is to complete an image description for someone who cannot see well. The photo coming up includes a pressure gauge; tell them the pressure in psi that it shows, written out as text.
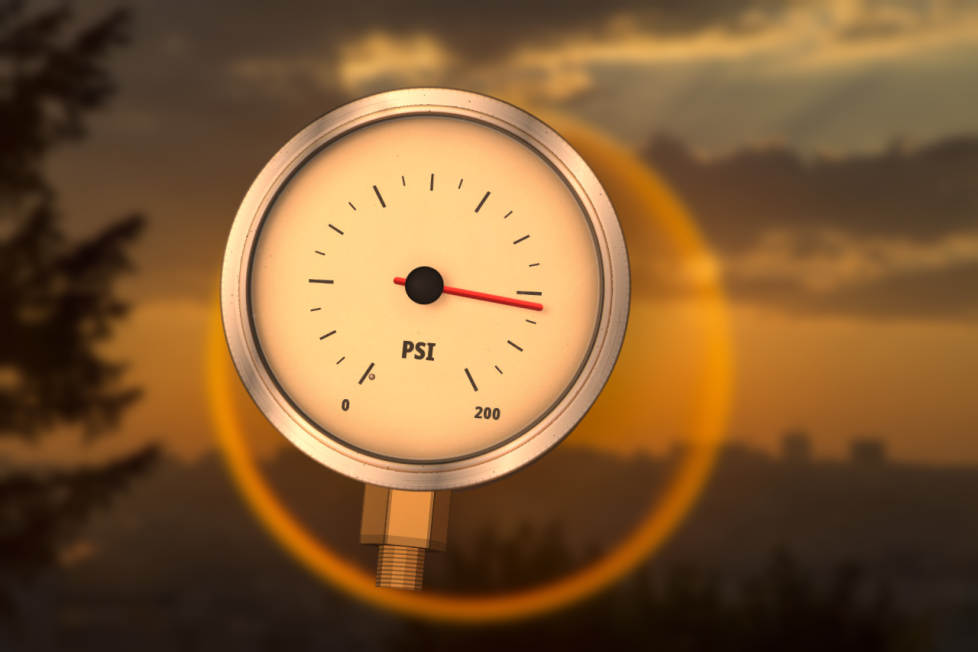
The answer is 165 psi
